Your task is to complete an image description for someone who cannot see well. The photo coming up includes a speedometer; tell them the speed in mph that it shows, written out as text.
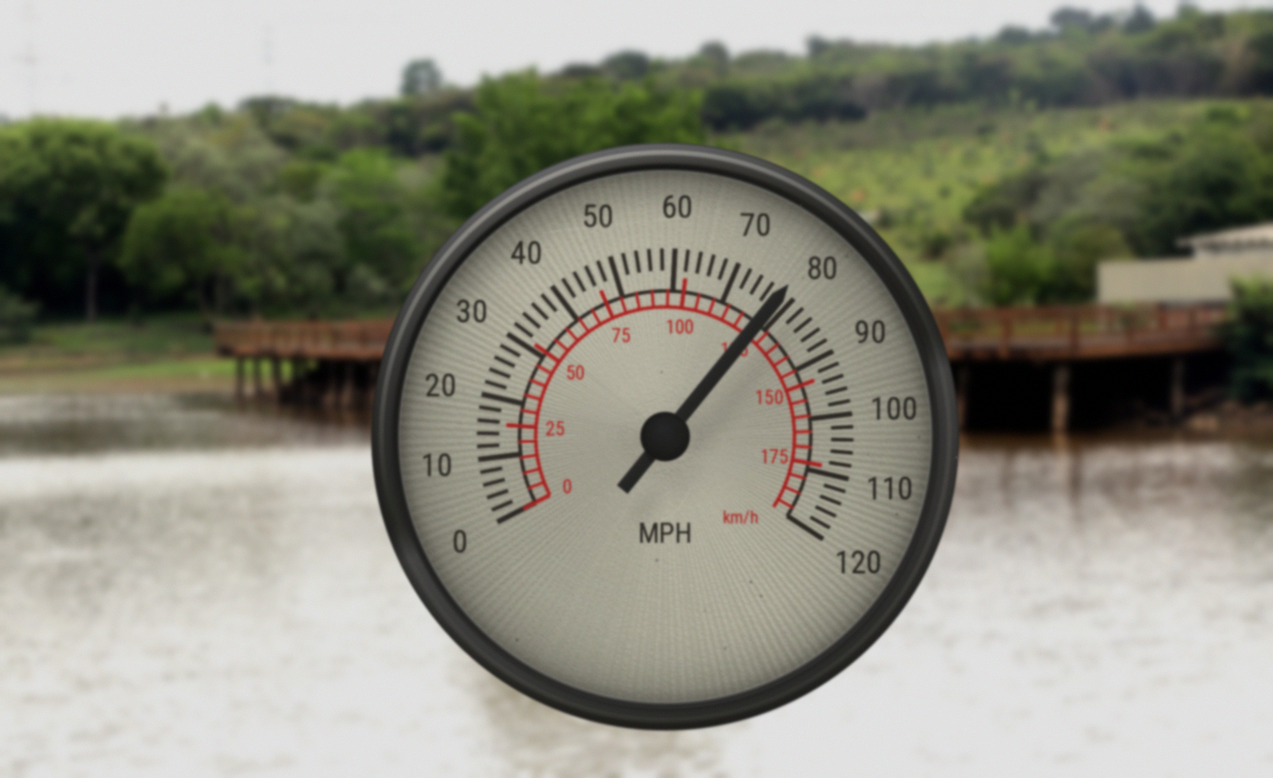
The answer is 78 mph
